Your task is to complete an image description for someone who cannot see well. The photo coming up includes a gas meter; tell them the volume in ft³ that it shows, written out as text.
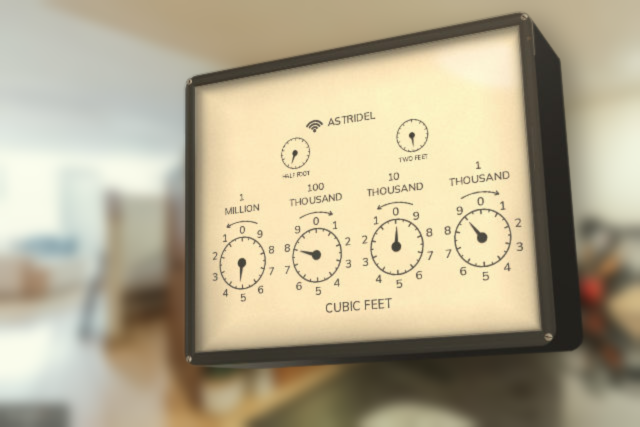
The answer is 479900 ft³
